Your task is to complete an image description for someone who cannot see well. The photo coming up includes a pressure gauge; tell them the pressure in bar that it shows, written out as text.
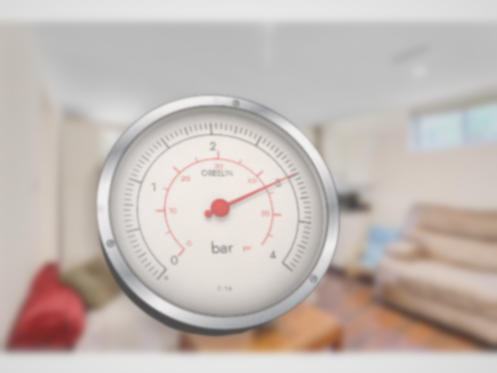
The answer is 3 bar
